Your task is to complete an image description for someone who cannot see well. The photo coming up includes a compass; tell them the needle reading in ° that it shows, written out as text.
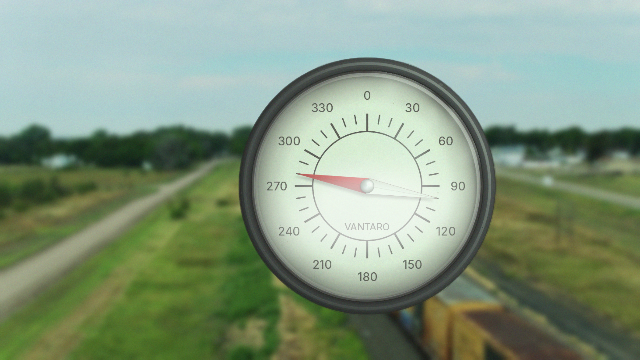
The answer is 280 °
